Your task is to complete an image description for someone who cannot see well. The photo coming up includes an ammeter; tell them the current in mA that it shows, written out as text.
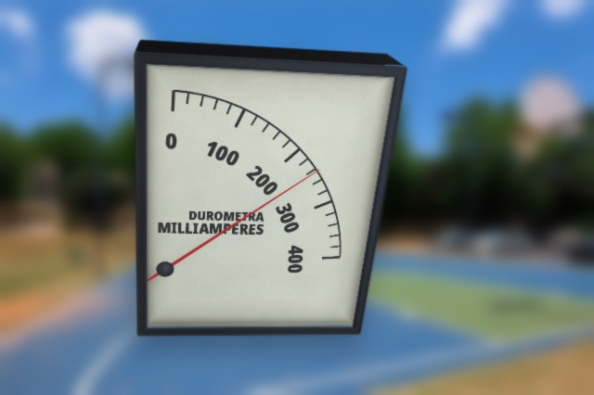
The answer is 240 mA
